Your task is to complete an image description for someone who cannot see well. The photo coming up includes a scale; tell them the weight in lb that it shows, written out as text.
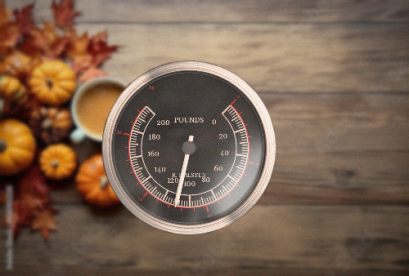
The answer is 110 lb
